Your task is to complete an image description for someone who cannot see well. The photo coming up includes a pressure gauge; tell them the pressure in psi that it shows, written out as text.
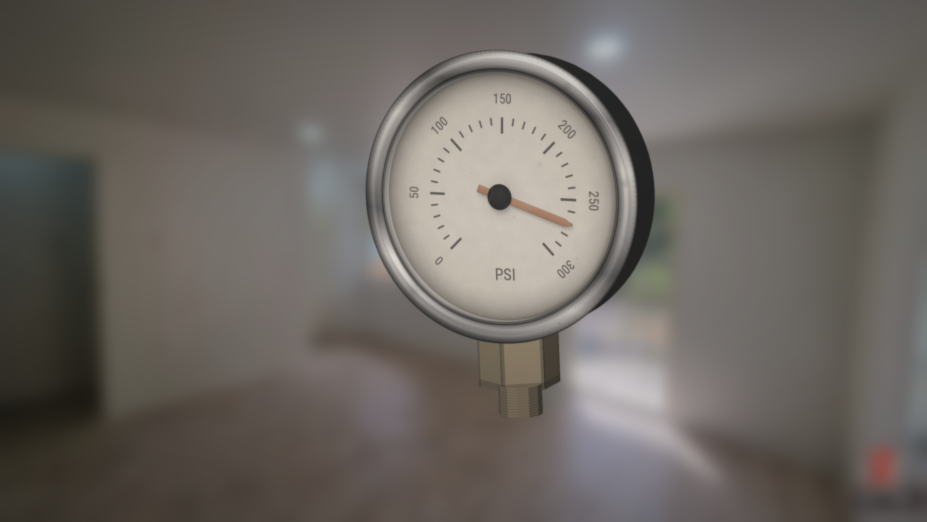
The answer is 270 psi
